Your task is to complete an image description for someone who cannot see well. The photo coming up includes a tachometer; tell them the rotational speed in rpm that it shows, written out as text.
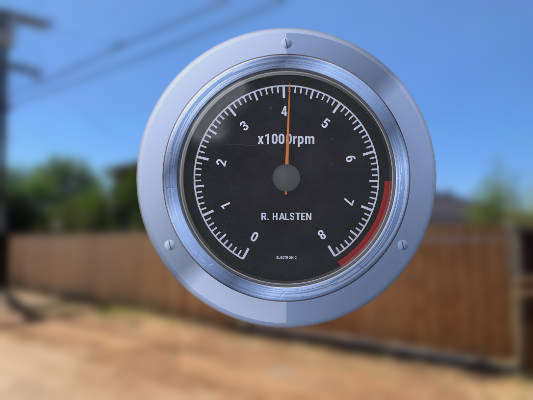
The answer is 4100 rpm
